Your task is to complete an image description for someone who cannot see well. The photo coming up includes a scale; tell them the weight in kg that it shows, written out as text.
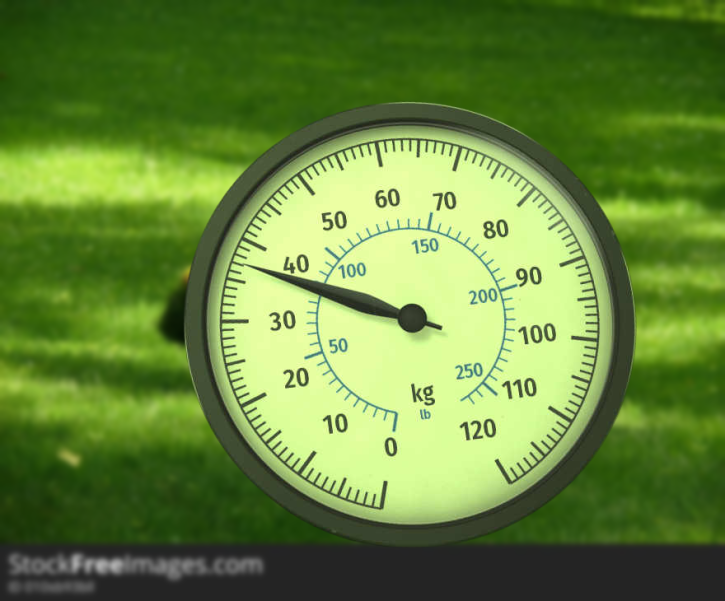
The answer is 37 kg
